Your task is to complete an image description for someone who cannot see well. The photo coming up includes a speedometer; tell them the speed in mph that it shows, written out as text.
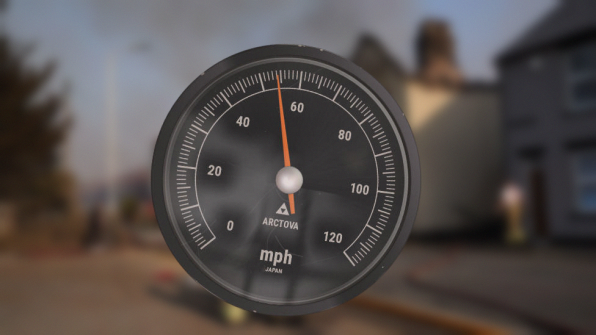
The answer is 54 mph
